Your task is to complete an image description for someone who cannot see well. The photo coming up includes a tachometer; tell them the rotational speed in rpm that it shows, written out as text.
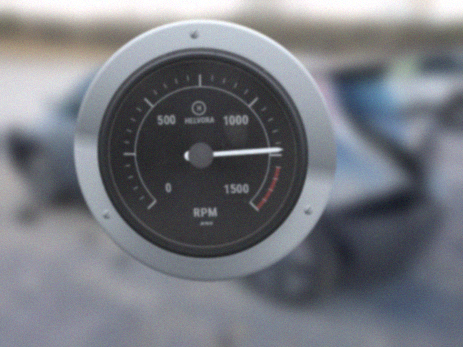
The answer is 1225 rpm
